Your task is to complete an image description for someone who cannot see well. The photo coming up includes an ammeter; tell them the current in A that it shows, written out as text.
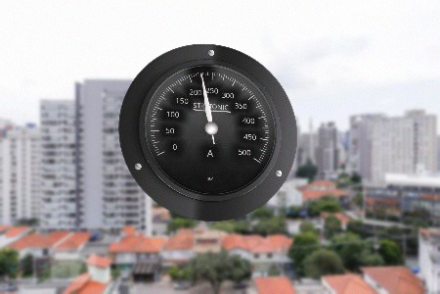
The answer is 225 A
